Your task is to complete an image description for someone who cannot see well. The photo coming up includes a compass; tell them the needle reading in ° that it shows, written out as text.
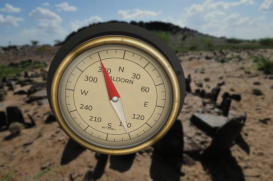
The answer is 330 °
